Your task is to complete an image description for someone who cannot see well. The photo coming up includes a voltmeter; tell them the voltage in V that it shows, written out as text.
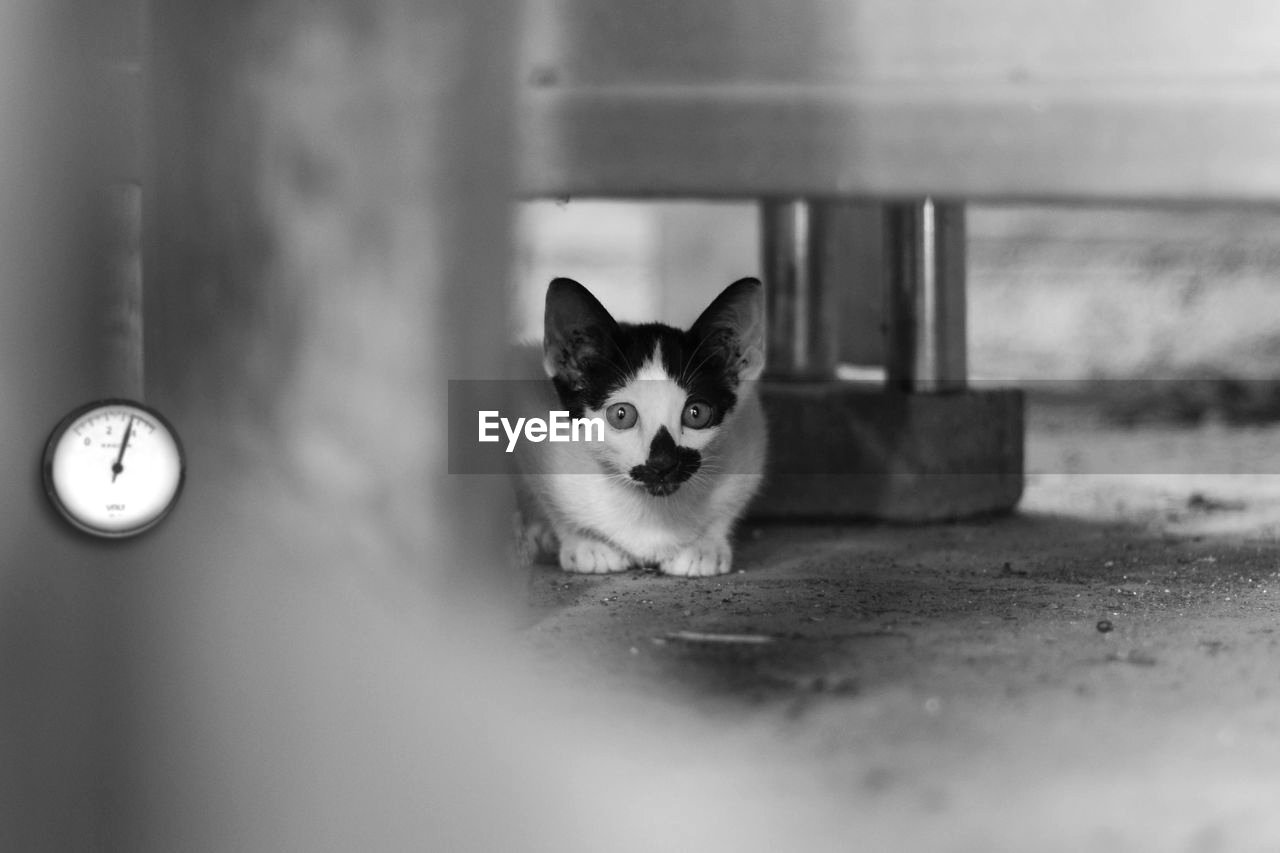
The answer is 3.5 V
